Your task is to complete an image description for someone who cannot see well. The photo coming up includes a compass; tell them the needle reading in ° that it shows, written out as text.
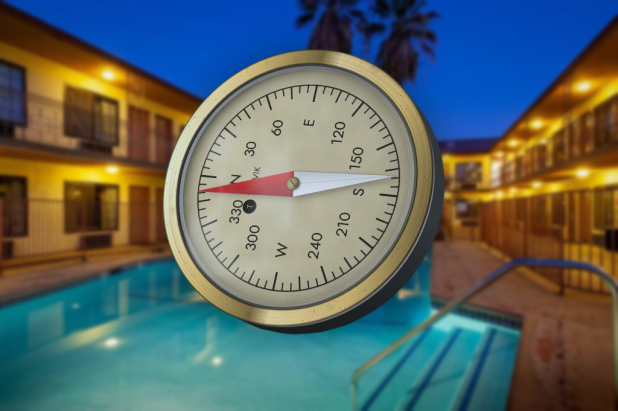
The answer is 350 °
